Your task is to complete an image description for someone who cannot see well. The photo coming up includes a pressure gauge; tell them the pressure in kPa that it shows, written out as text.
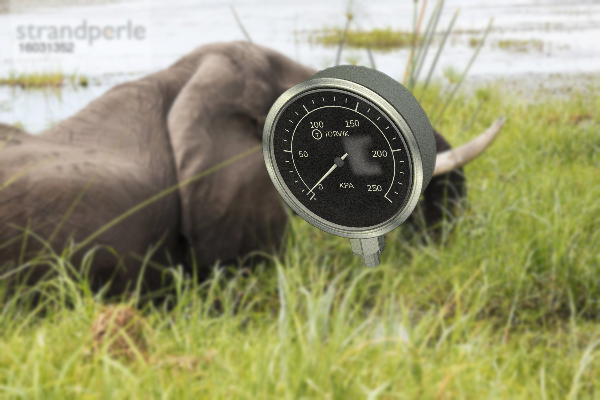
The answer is 5 kPa
